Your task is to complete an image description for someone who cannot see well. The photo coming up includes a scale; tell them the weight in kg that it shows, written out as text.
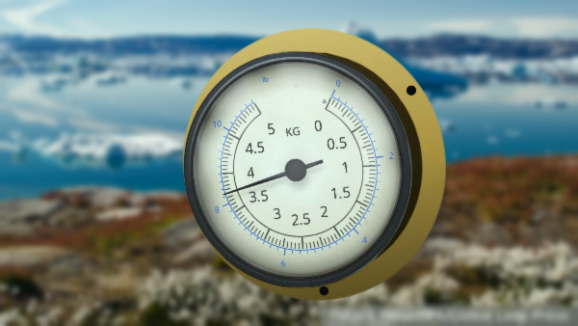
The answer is 3.75 kg
